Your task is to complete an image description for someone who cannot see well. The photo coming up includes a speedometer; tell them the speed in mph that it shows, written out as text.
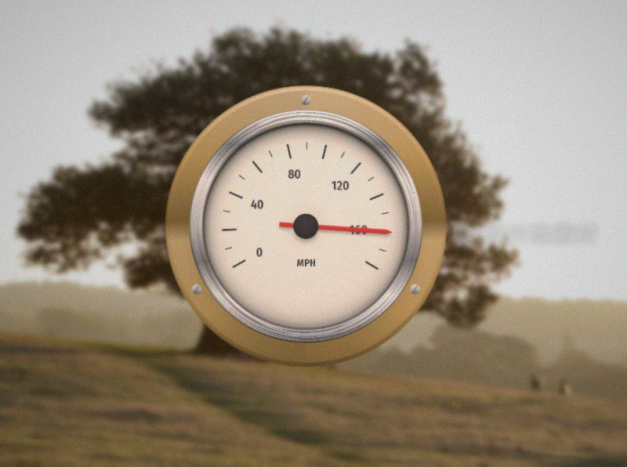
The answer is 160 mph
